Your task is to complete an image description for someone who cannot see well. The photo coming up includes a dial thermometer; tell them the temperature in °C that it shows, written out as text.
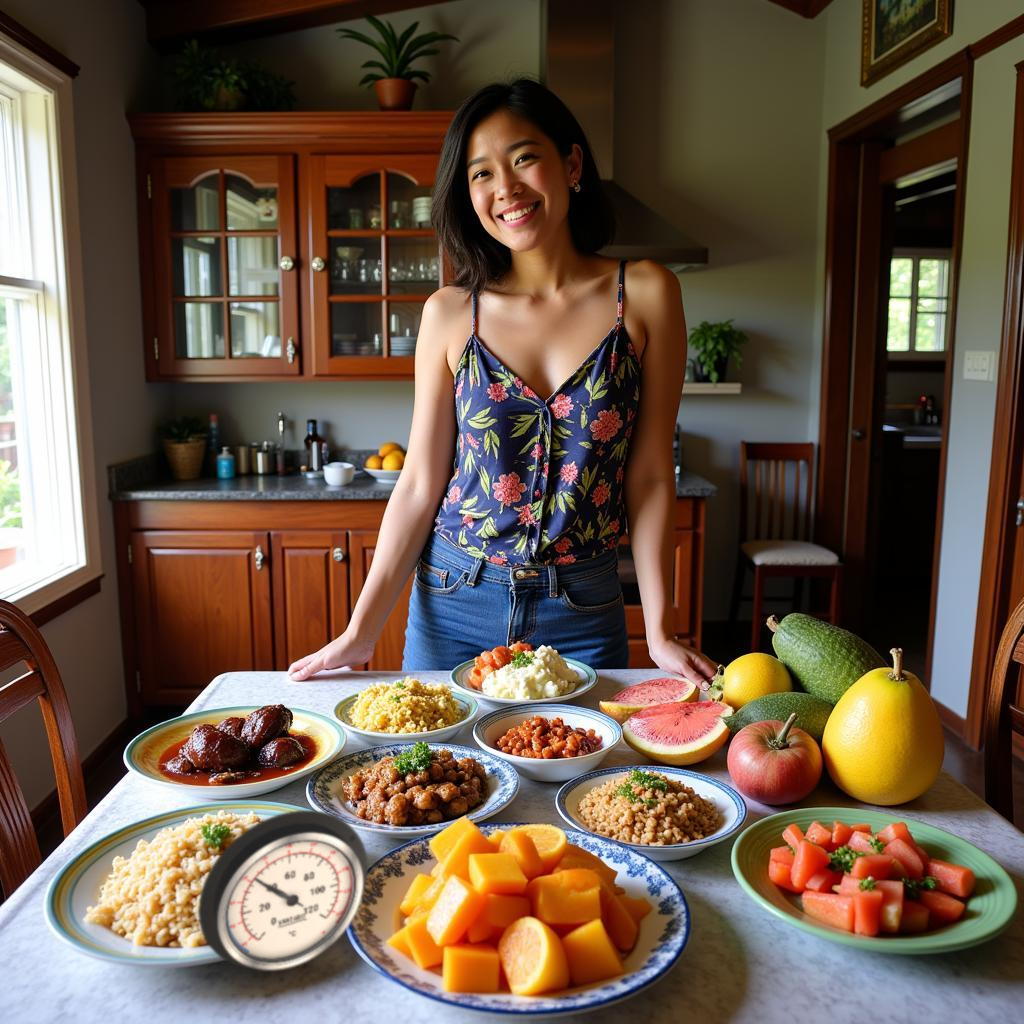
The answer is 40 °C
